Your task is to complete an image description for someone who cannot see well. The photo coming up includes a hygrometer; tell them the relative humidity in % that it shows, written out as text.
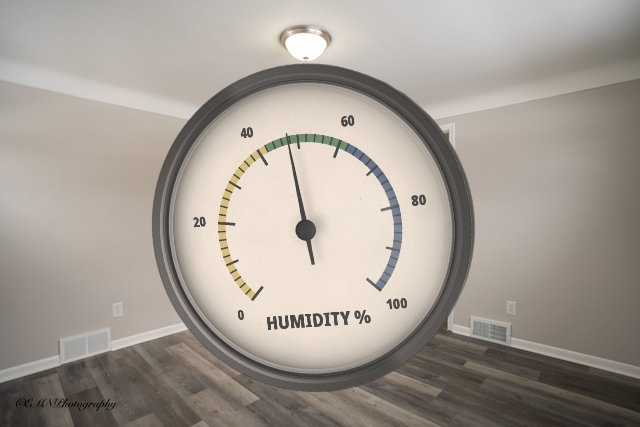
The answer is 48 %
